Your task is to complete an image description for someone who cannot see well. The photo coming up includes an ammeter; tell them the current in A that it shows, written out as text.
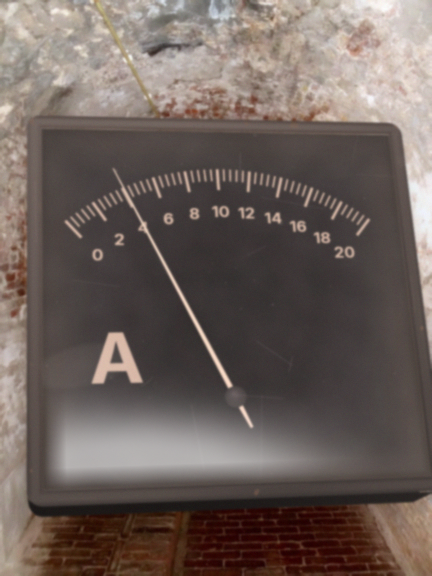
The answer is 4 A
